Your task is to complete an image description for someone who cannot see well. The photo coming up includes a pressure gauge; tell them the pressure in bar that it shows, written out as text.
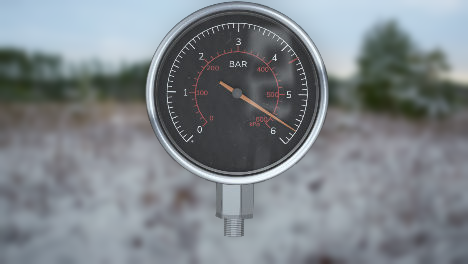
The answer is 5.7 bar
